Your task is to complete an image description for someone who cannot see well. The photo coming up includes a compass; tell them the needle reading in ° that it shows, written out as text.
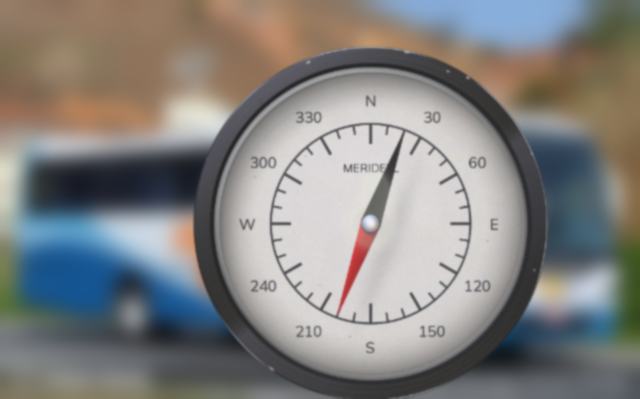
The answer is 200 °
